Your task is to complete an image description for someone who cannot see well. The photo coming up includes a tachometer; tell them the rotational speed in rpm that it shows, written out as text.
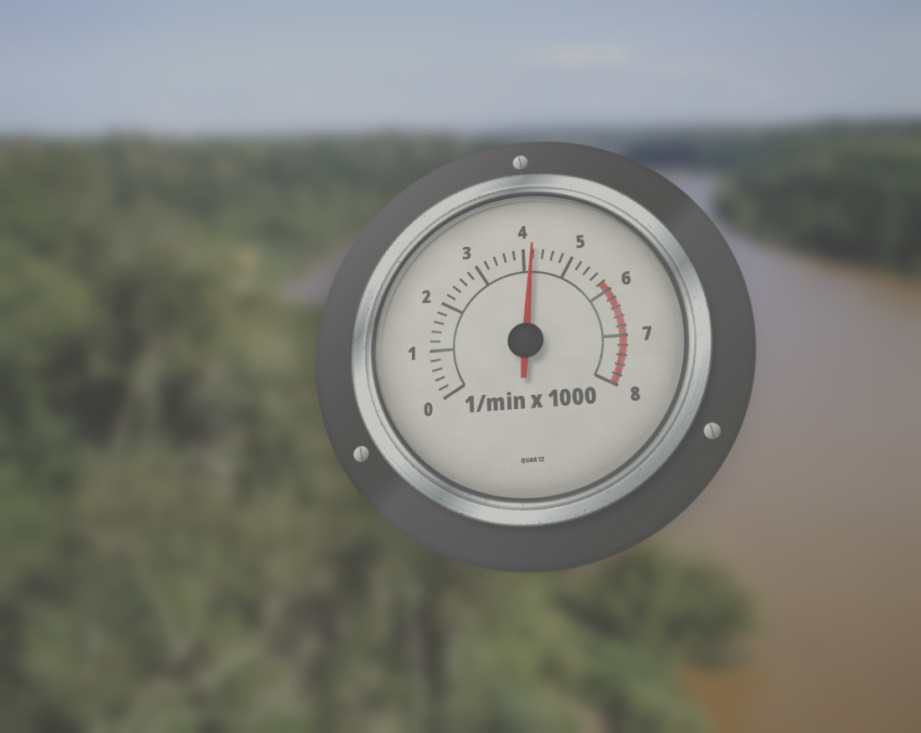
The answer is 4200 rpm
